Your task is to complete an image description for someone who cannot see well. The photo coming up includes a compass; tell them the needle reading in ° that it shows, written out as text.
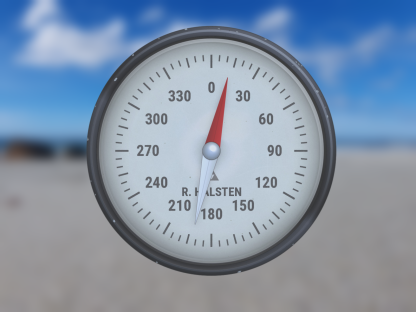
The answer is 12.5 °
